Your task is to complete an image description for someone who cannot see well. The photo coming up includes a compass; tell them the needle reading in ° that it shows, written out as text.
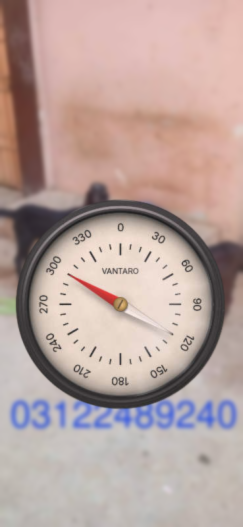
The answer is 300 °
